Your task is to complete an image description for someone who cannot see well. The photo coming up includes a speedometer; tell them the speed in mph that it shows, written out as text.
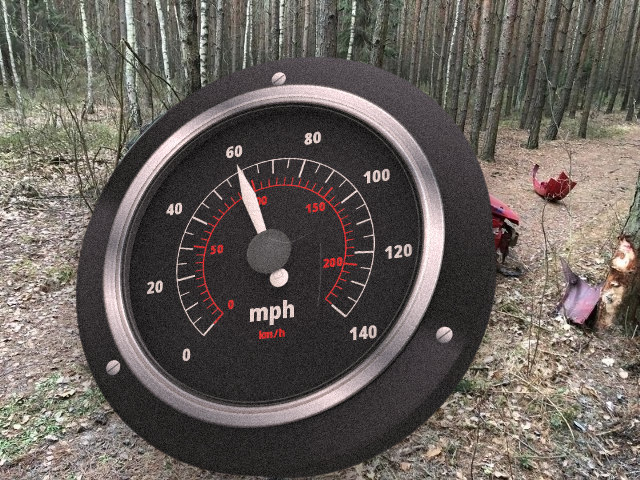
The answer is 60 mph
